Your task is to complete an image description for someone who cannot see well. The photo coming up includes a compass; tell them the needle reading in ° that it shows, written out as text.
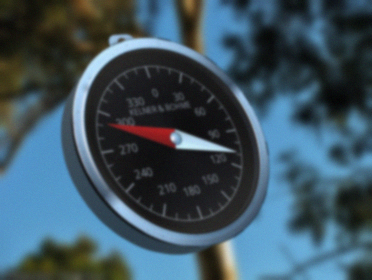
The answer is 290 °
